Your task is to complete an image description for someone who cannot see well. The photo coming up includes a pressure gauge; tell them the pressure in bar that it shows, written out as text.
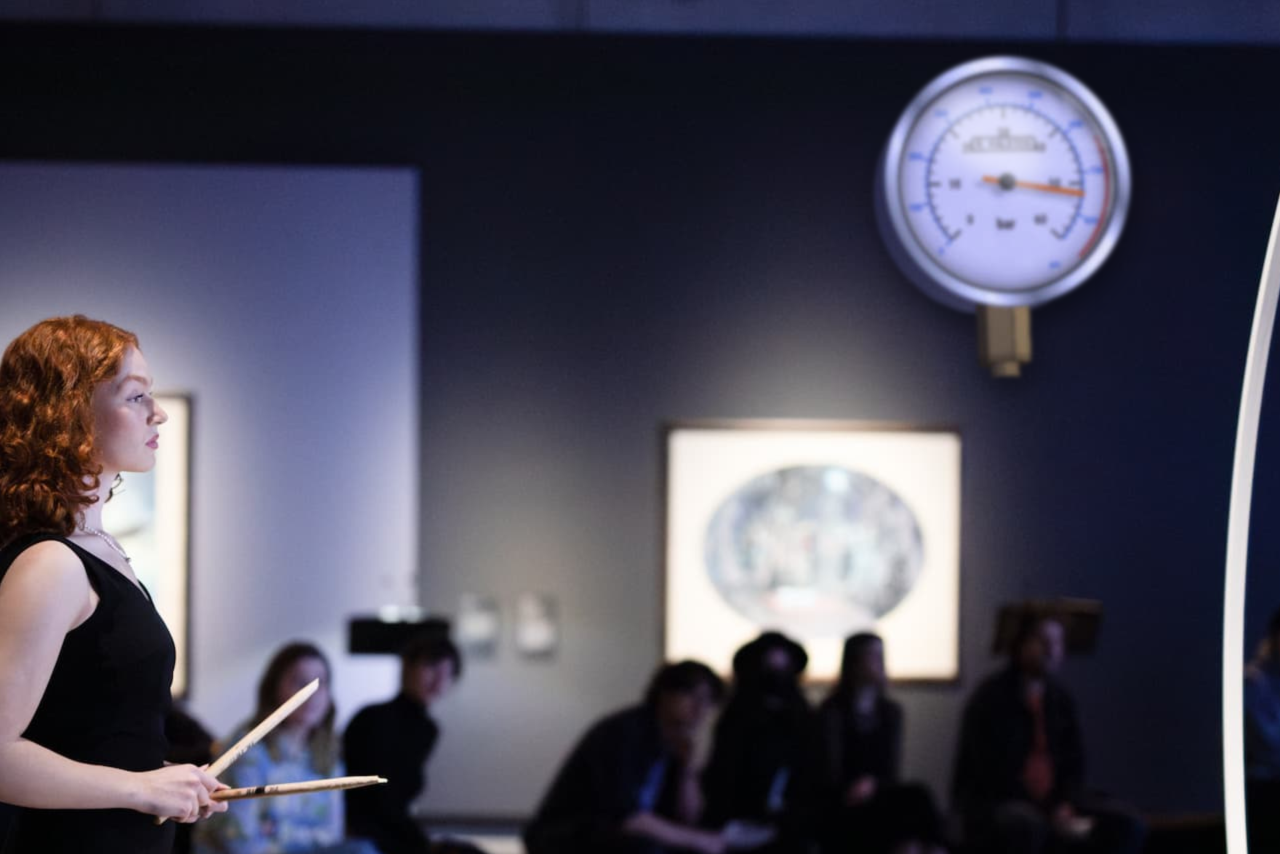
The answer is 52 bar
